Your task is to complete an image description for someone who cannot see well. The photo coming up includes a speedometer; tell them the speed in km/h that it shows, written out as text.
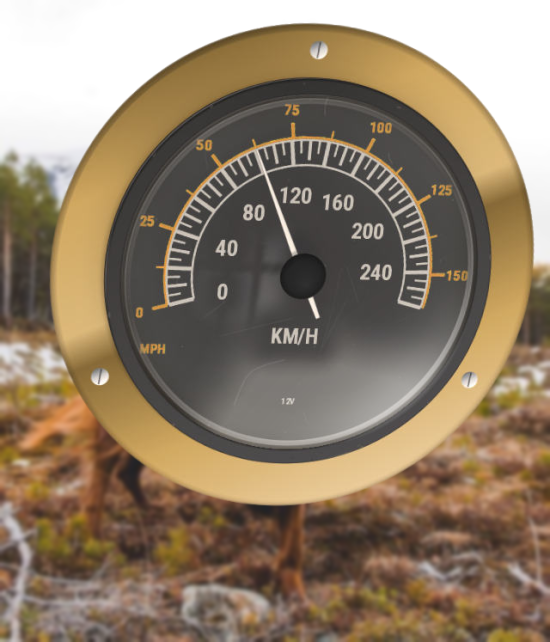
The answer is 100 km/h
